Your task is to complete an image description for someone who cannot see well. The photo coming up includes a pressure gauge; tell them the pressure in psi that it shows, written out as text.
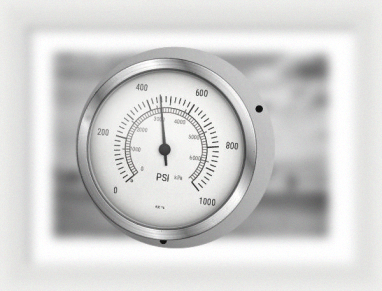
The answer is 460 psi
